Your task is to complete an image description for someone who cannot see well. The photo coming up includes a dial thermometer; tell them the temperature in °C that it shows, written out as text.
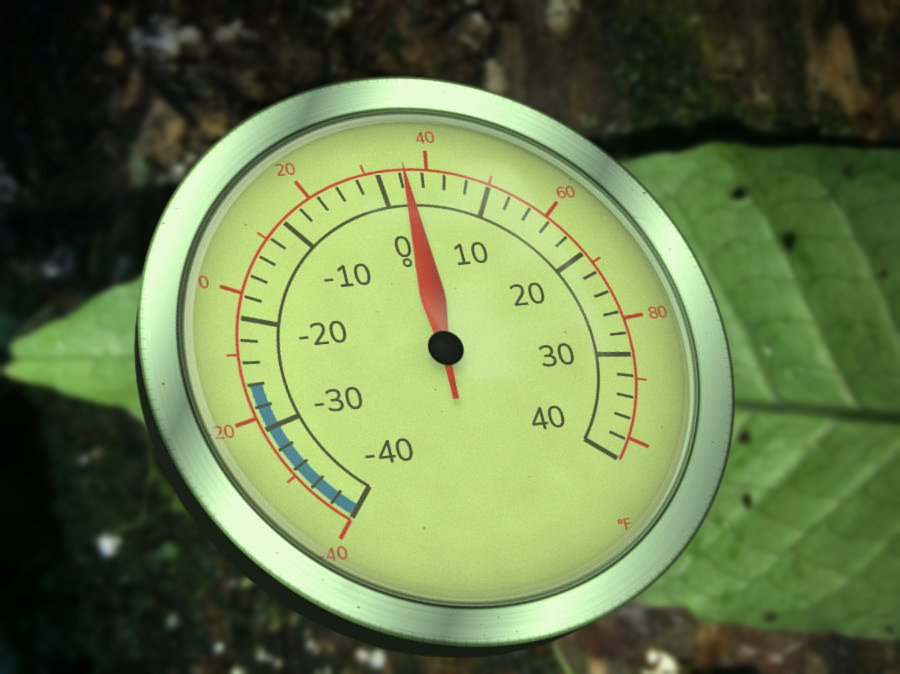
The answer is 2 °C
